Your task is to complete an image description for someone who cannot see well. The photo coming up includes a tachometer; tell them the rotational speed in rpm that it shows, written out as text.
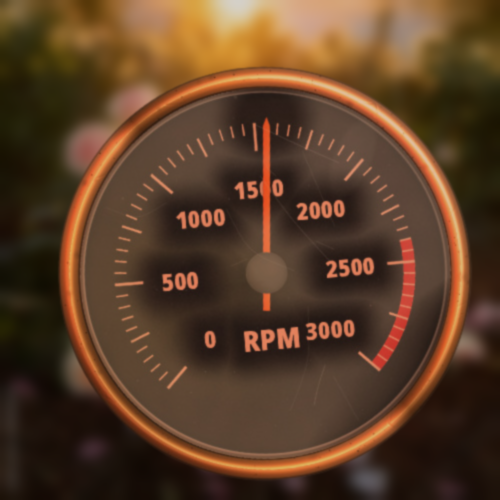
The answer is 1550 rpm
